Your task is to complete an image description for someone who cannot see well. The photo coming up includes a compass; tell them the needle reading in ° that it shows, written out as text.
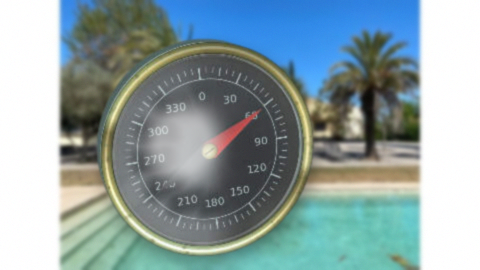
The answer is 60 °
